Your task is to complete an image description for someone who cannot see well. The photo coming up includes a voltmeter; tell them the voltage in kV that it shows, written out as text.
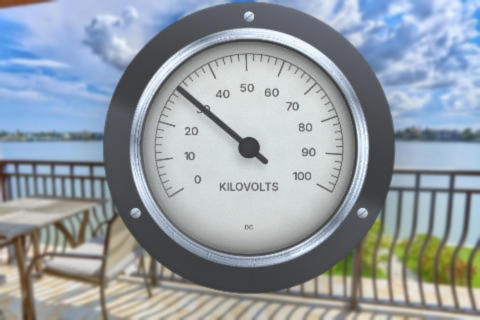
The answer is 30 kV
